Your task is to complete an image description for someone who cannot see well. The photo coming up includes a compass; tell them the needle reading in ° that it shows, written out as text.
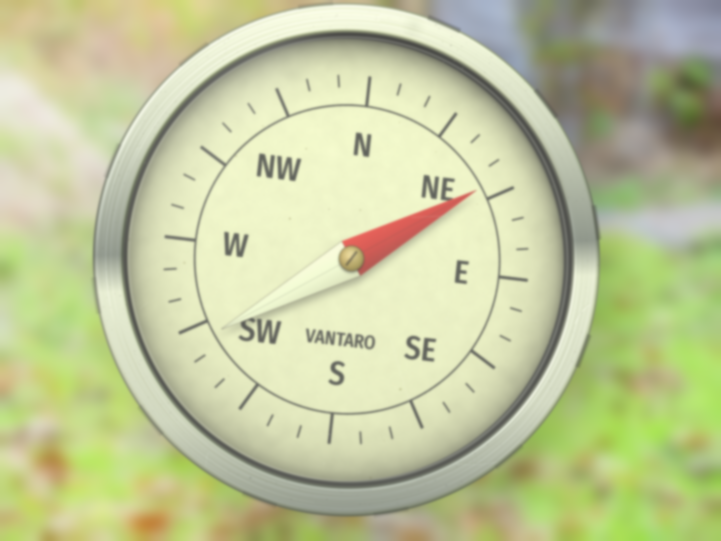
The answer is 55 °
